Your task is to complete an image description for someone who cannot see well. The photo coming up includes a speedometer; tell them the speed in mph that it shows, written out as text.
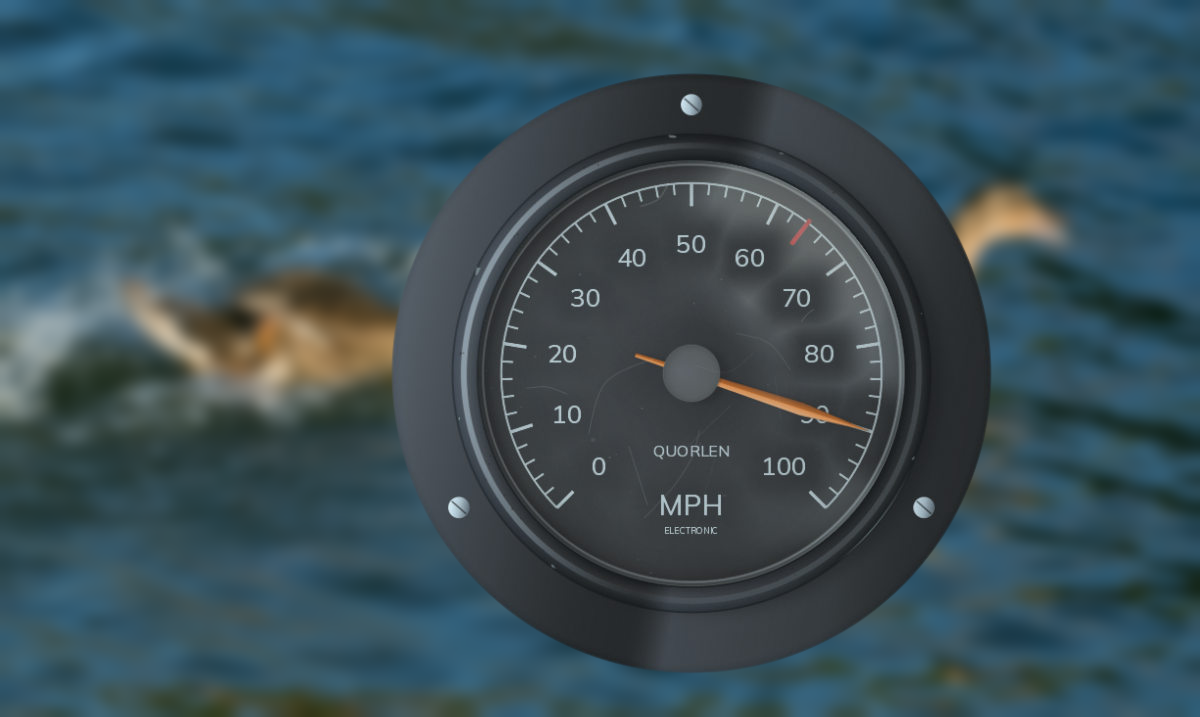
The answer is 90 mph
